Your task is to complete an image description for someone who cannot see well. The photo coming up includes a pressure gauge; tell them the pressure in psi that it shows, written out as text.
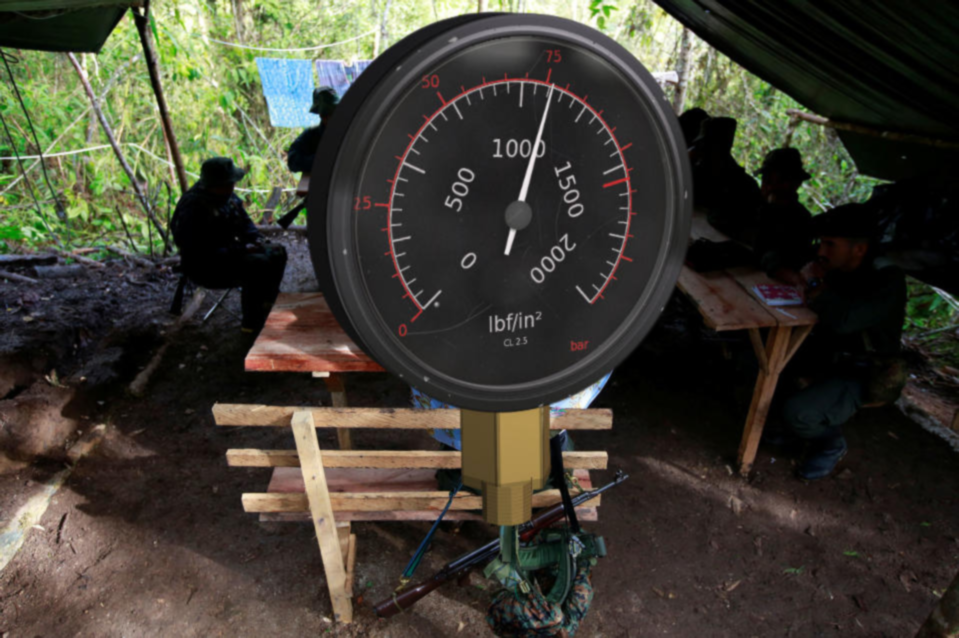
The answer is 1100 psi
